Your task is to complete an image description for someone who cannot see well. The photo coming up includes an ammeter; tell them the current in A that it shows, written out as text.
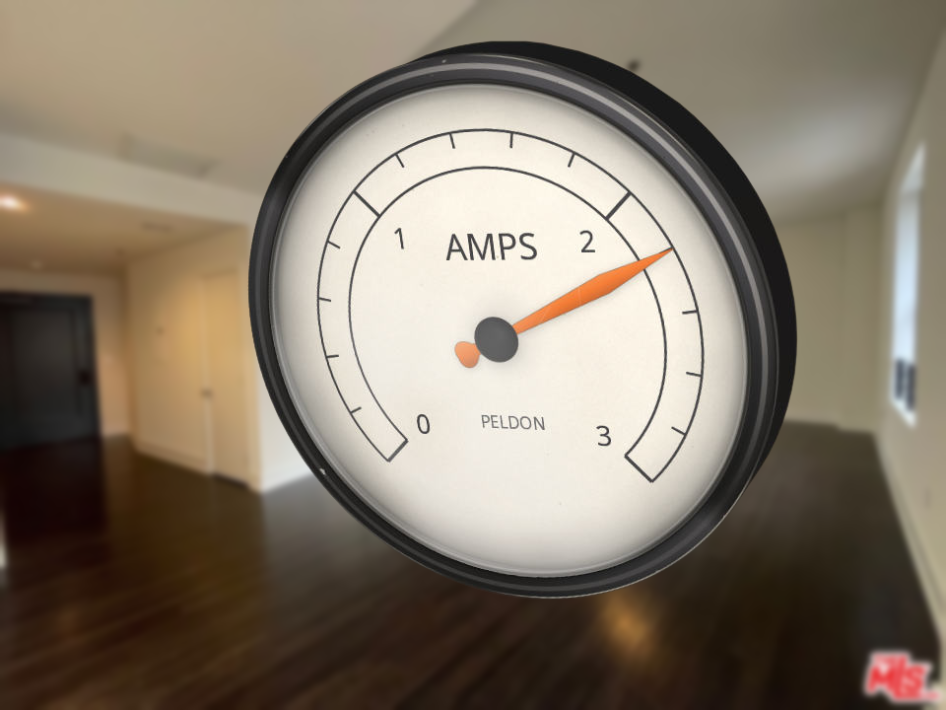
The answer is 2.2 A
